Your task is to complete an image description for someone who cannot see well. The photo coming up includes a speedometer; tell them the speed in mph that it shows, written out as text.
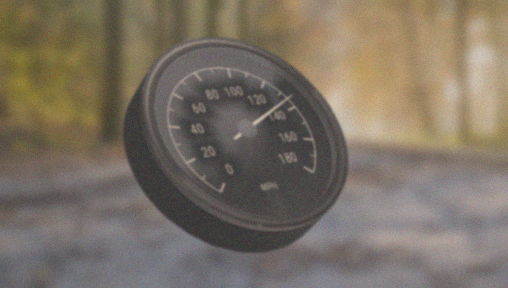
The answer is 135 mph
